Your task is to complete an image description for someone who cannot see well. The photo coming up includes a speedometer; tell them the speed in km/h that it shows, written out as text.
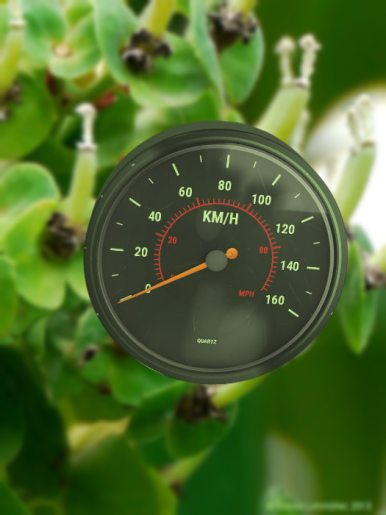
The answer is 0 km/h
